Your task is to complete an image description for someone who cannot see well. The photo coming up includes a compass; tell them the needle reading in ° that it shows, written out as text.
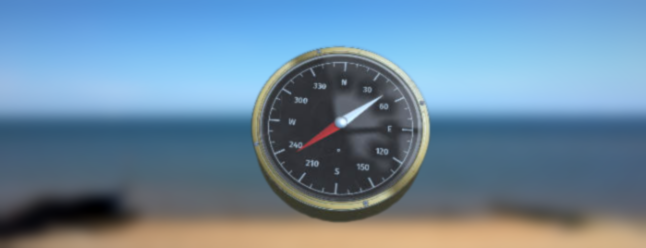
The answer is 230 °
